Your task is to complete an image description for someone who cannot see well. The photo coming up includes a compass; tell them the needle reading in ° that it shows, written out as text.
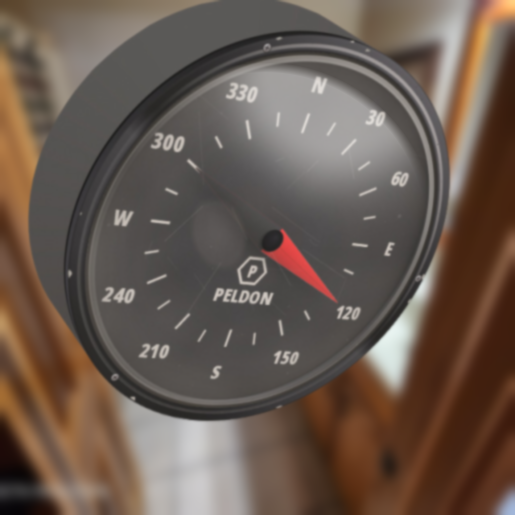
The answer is 120 °
